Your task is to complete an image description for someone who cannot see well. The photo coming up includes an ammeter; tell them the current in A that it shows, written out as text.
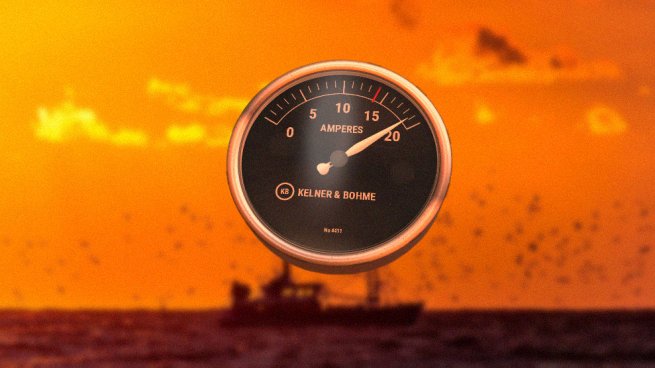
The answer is 19 A
